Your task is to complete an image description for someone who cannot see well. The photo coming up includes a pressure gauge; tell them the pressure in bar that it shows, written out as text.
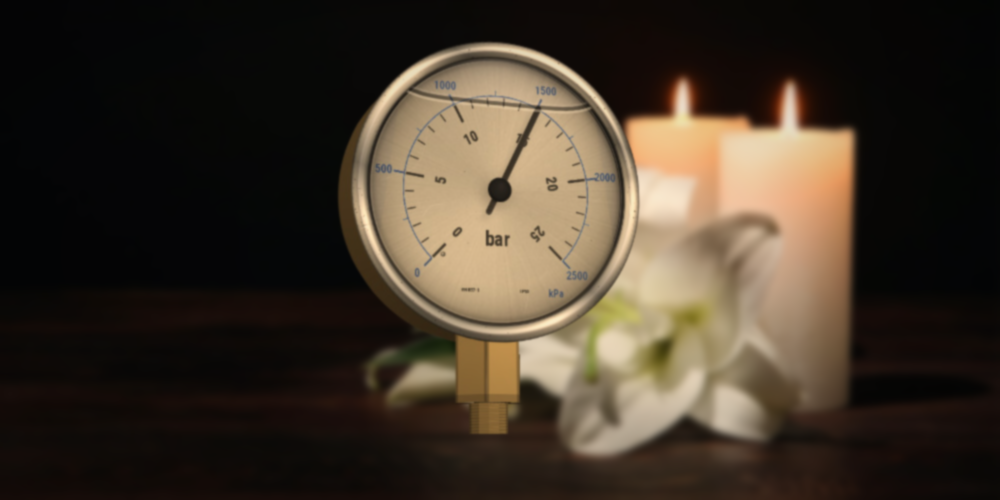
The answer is 15 bar
